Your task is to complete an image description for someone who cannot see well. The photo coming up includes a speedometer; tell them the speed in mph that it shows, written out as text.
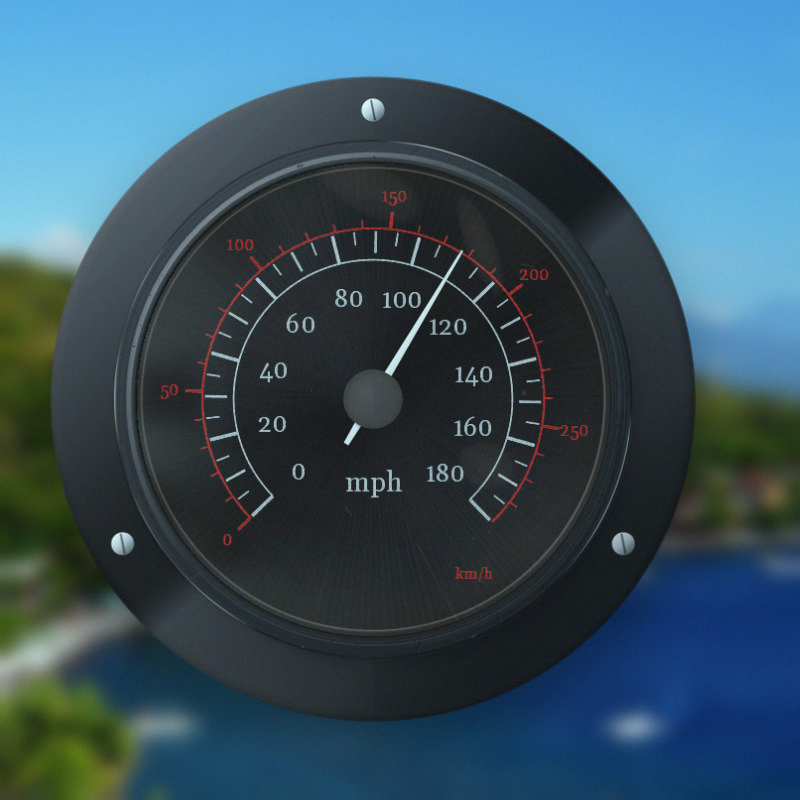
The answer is 110 mph
